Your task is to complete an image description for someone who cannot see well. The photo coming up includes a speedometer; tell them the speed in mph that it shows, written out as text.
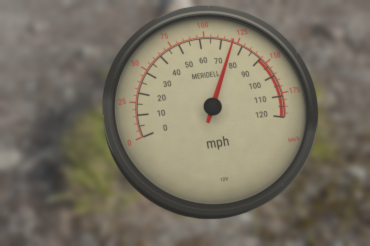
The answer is 75 mph
